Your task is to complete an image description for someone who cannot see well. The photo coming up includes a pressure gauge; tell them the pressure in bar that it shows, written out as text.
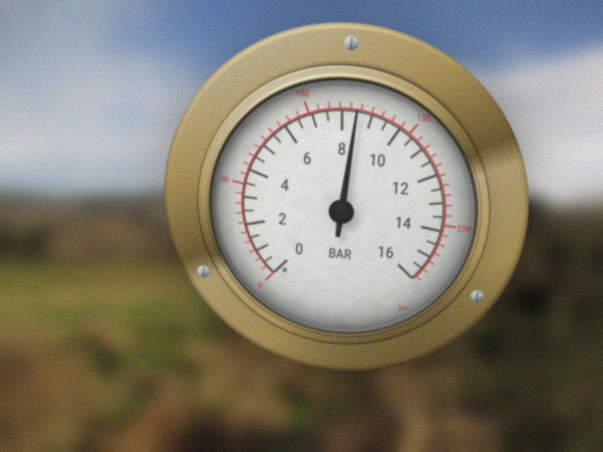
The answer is 8.5 bar
